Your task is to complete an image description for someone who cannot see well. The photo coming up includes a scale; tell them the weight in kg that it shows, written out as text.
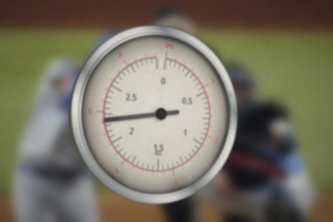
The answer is 2.2 kg
